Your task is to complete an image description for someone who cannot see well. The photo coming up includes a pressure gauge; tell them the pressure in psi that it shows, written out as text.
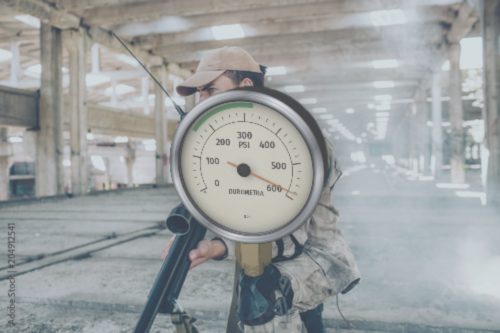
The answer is 580 psi
